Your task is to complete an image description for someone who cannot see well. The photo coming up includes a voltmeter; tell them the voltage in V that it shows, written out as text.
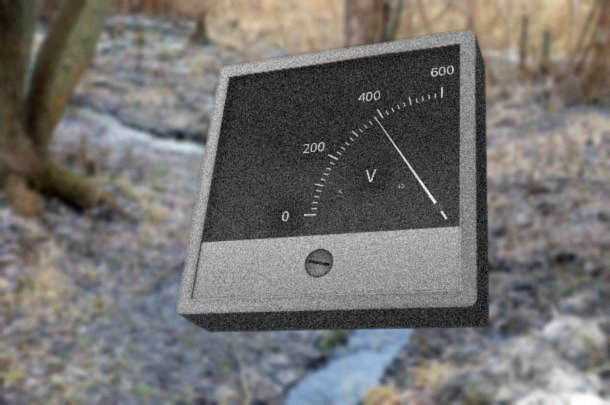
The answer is 380 V
